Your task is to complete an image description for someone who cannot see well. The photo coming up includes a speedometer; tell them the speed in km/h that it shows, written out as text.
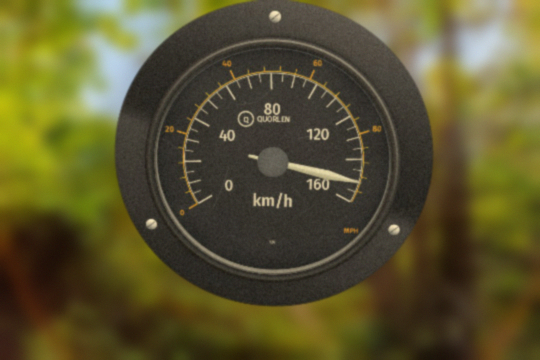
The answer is 150 km/h
